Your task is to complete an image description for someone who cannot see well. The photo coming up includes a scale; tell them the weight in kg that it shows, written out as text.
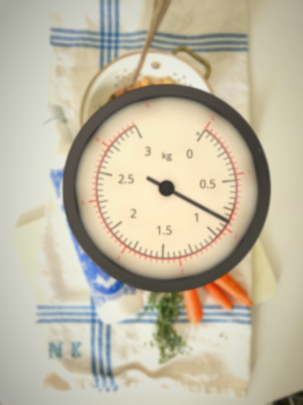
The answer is 0.85 kg
